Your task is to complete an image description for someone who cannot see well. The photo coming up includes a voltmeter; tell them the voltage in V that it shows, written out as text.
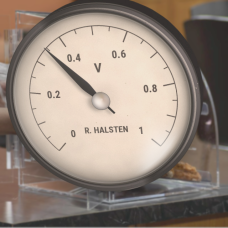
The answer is 0.35 V
